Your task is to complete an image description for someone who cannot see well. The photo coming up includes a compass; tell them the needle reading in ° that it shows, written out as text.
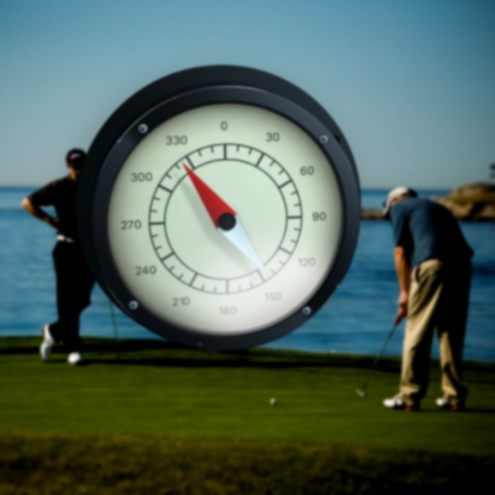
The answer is 325 °
